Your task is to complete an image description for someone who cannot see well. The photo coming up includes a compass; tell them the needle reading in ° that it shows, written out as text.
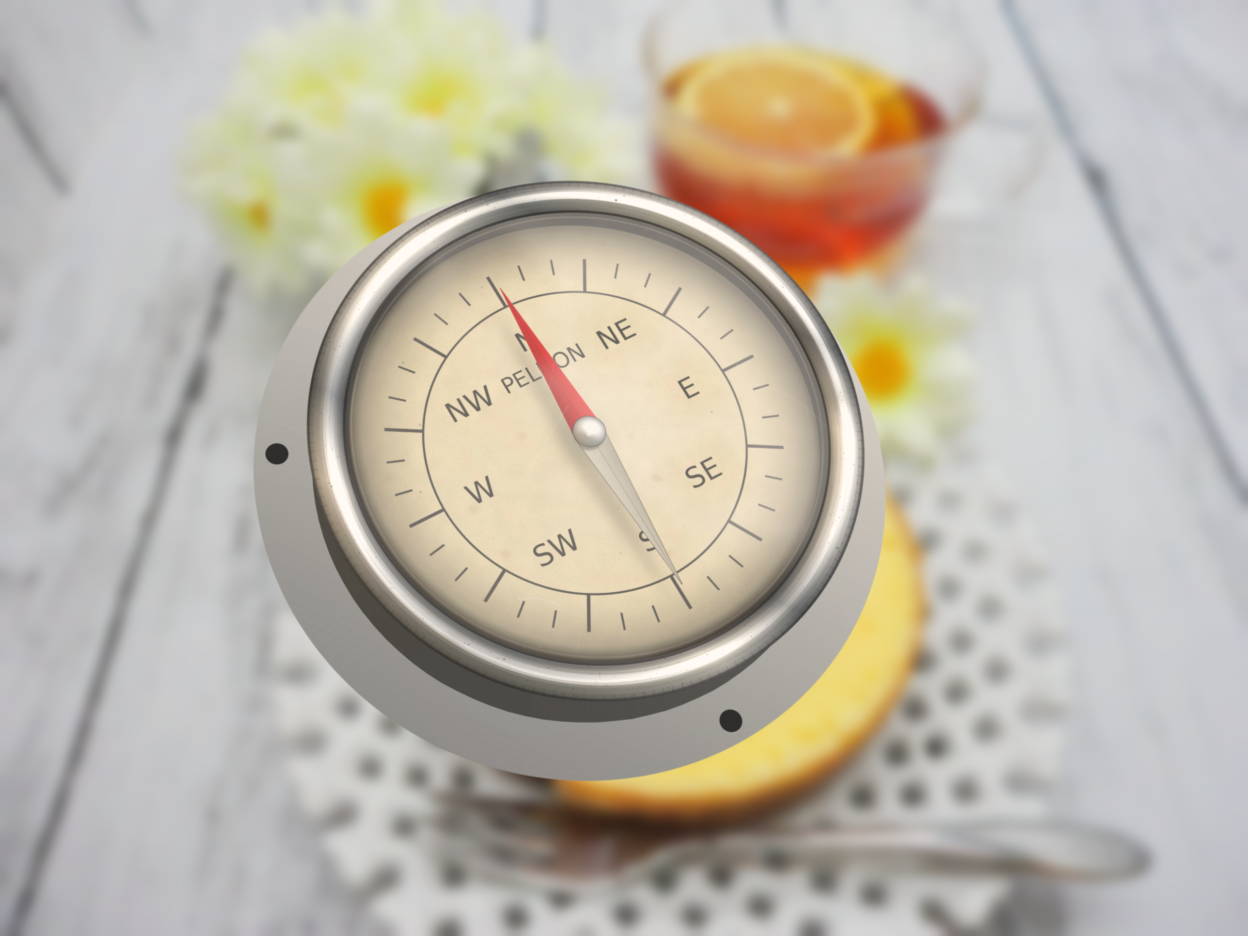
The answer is 0 °
